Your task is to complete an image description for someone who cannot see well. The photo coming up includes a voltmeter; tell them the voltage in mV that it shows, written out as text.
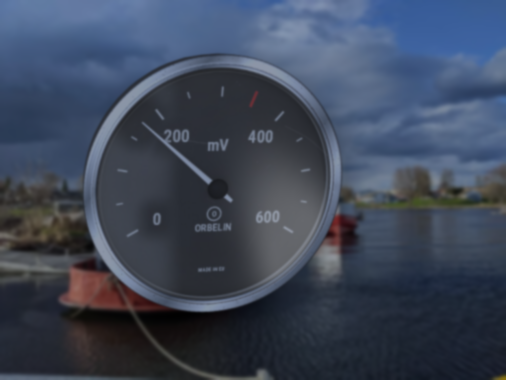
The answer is 175 mV
